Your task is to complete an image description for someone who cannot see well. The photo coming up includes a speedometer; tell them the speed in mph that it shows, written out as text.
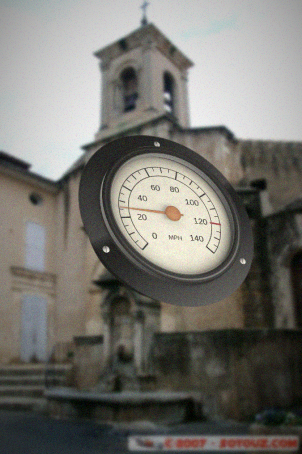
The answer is 25 mph
